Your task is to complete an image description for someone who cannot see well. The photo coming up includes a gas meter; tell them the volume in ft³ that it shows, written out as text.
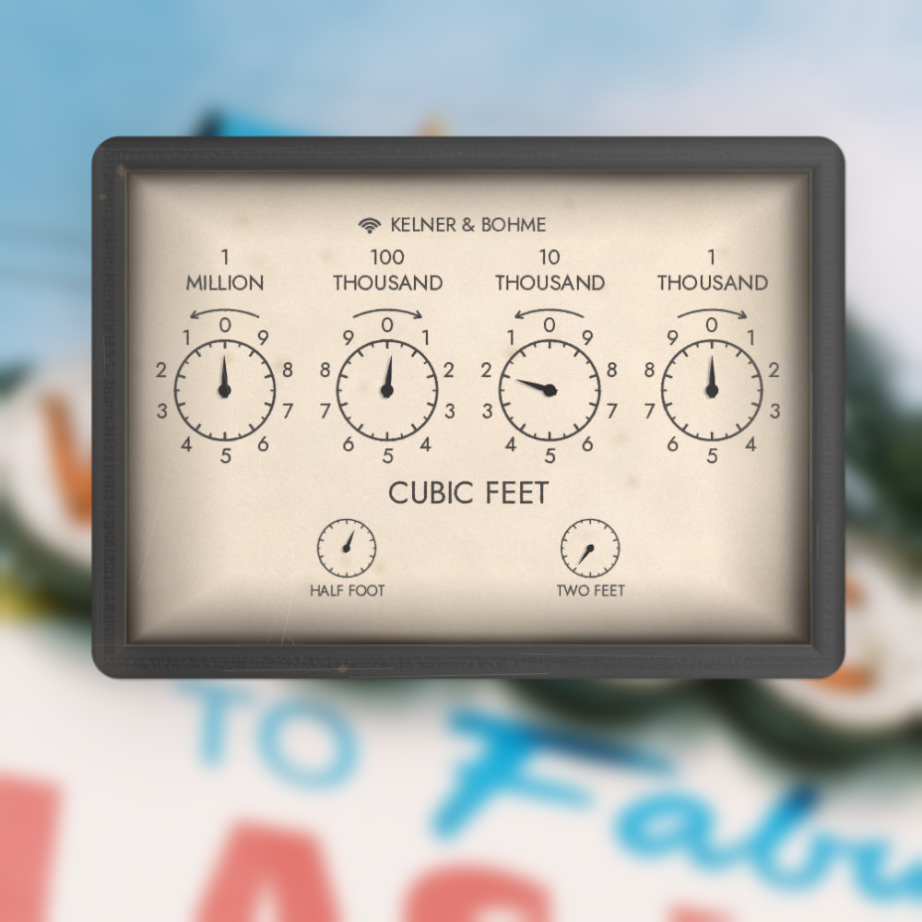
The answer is 2000 ft³
